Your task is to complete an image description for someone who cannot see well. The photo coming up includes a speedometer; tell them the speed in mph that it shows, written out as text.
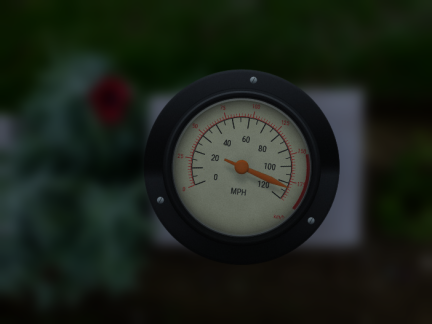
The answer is 112.5 mph
